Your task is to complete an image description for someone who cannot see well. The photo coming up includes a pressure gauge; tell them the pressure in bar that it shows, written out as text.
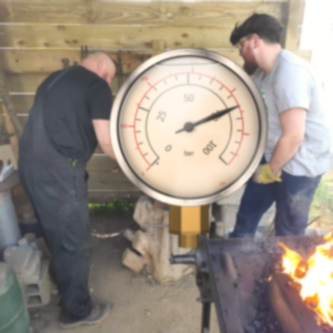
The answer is 75 bar
